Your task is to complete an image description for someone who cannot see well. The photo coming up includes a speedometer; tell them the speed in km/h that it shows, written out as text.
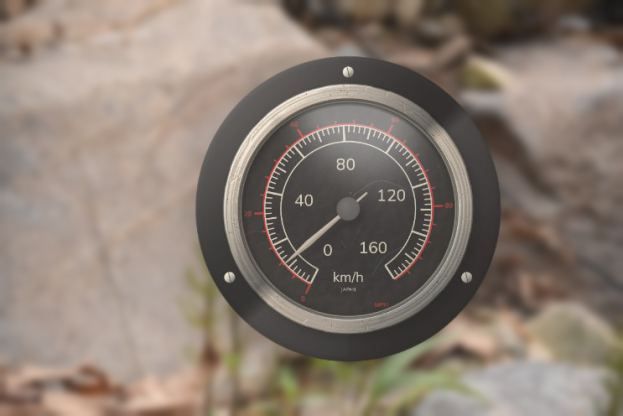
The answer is 12 km/h
